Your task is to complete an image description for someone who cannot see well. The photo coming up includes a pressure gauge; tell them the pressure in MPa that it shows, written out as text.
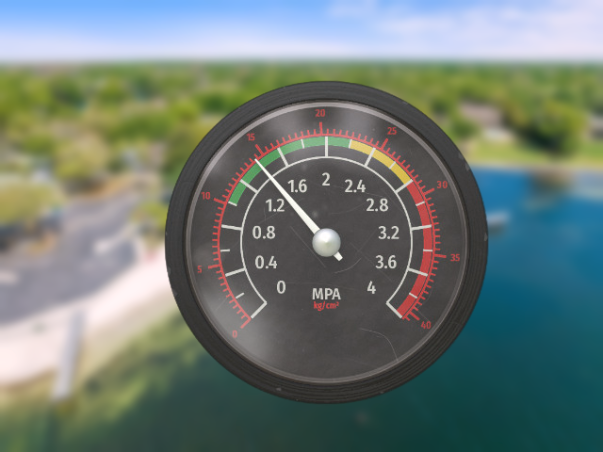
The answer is 1.4 MPa
